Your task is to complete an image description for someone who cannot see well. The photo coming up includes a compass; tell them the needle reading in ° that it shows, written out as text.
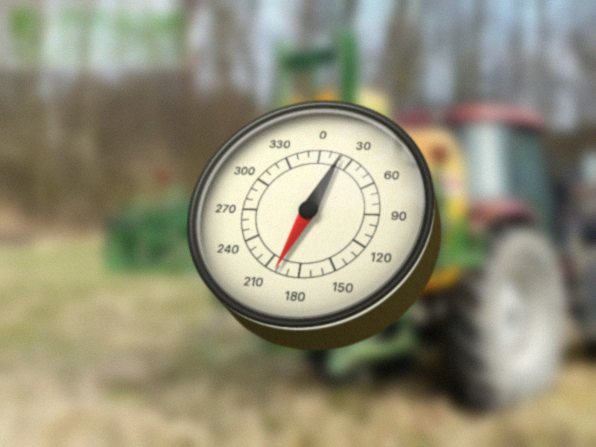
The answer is 200 °
